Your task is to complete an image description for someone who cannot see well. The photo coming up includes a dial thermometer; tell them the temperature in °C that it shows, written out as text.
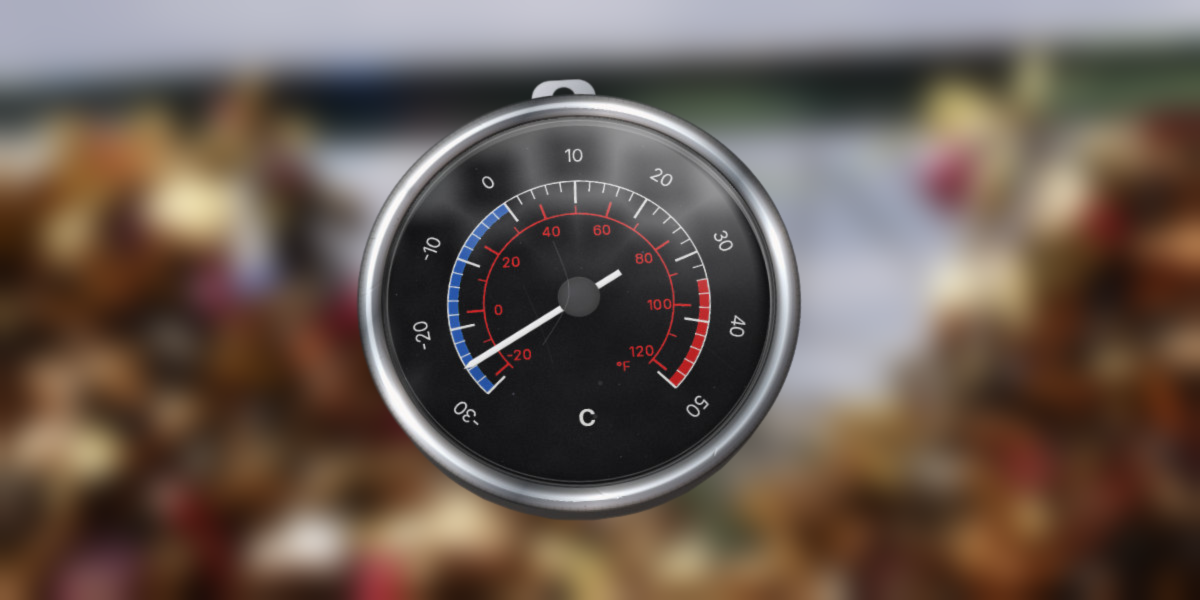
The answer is -26 °C
